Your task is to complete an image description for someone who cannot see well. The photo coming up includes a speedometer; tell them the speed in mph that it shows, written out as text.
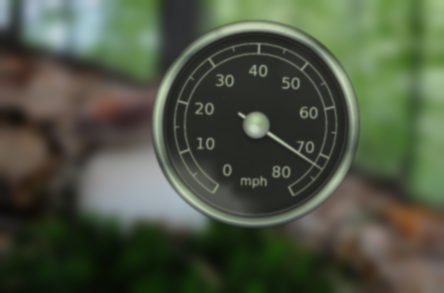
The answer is 72.5 mph
